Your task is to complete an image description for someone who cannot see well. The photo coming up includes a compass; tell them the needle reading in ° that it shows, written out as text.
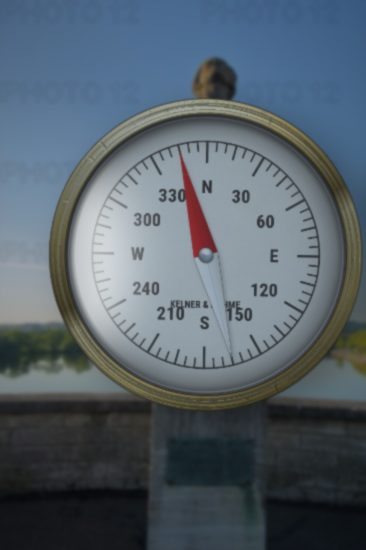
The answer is 345 °
